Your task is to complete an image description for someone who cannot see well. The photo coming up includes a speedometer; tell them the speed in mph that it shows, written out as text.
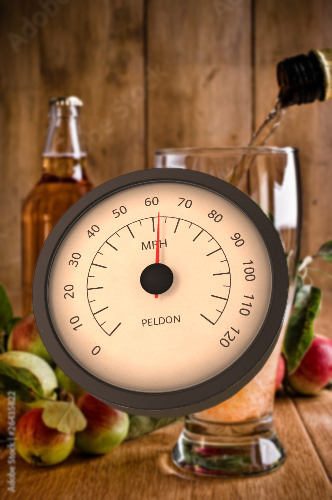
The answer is 62.5 mph
